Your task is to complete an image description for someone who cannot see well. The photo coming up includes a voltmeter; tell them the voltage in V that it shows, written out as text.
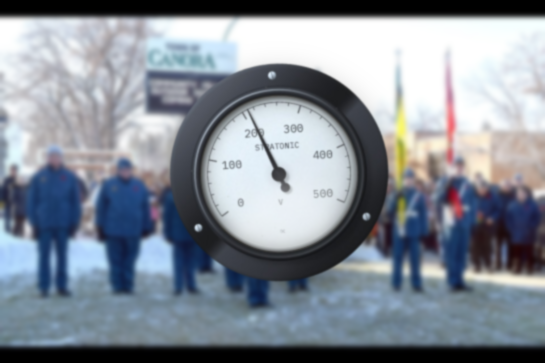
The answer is 210 V
